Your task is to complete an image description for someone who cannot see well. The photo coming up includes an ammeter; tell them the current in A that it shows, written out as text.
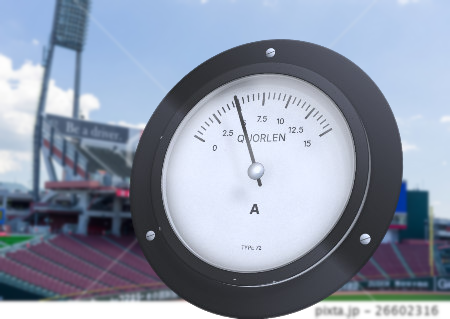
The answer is 5 A
